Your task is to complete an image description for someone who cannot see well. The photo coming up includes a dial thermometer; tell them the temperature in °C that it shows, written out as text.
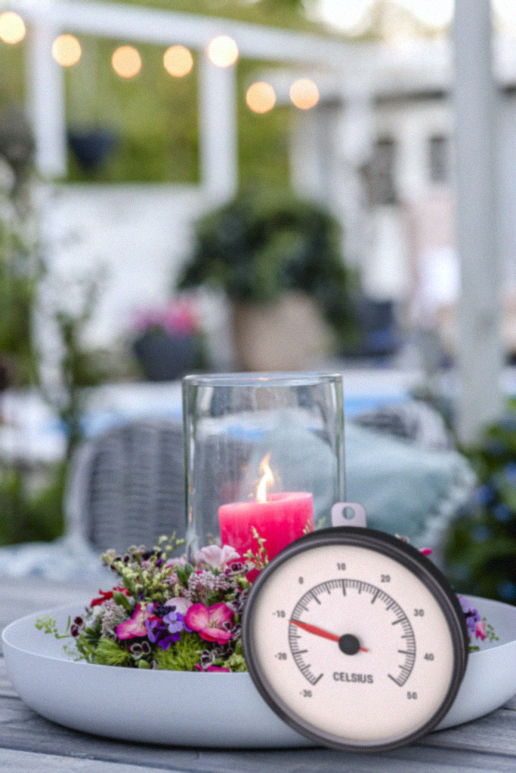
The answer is -10 °C
